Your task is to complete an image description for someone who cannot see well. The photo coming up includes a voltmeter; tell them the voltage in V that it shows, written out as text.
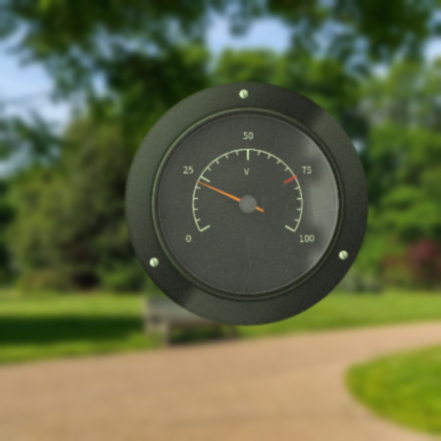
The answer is 22.5 V
